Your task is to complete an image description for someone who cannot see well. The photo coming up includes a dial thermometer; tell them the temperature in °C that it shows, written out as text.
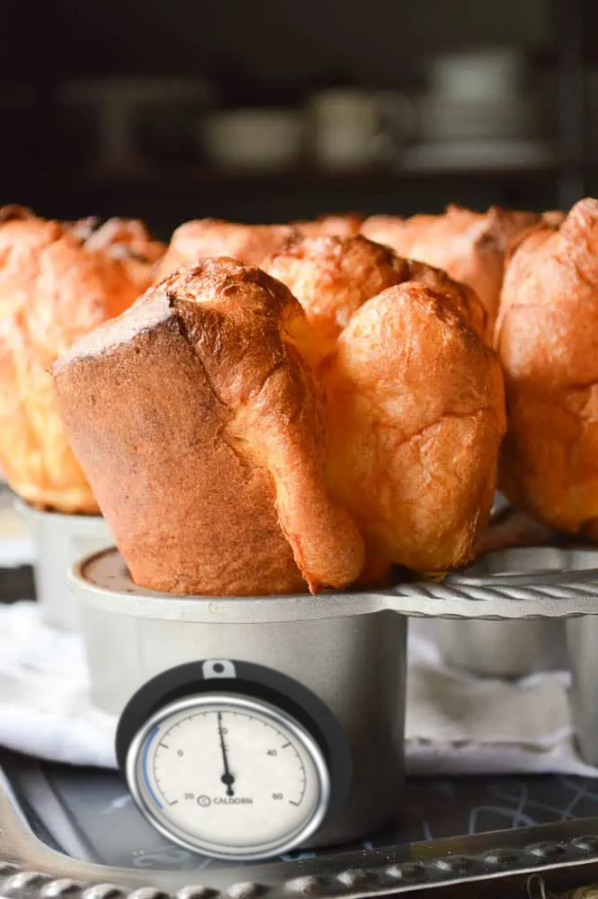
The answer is 20 °C
